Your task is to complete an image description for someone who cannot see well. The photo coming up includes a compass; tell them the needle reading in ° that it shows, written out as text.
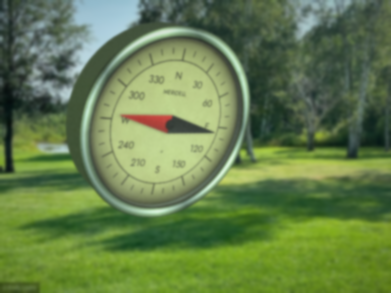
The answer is 275 °
